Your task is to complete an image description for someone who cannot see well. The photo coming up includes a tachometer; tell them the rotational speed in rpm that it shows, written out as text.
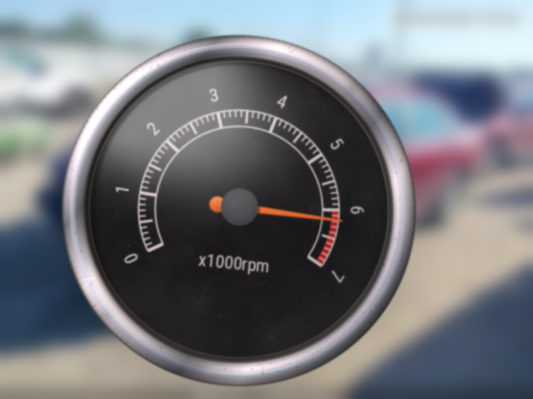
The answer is 6200 rpm
